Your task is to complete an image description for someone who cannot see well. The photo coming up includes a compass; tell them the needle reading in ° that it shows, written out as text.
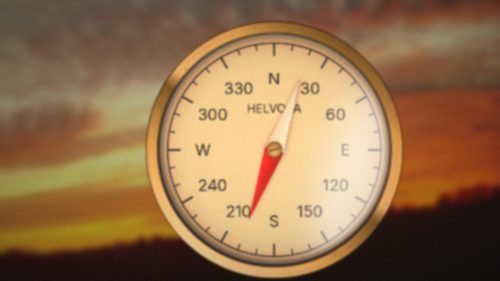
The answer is 200 °
